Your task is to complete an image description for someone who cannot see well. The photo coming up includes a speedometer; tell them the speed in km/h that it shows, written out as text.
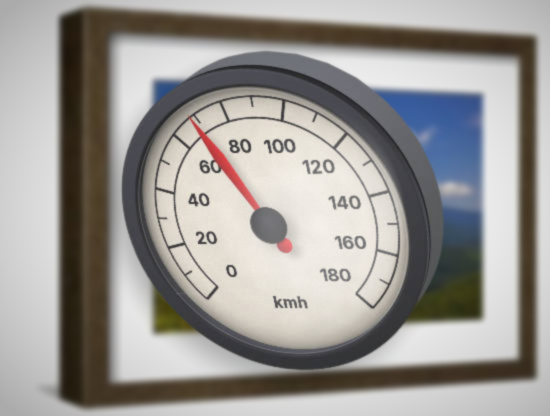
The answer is 70 km/h
